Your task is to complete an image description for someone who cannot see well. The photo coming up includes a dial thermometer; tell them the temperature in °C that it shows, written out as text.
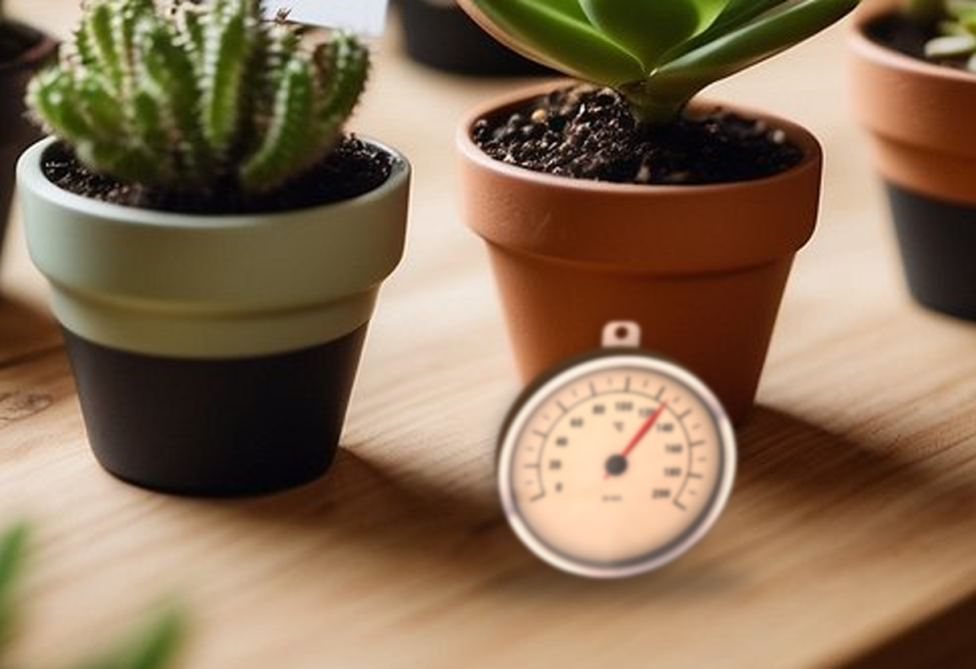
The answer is 125 °C
